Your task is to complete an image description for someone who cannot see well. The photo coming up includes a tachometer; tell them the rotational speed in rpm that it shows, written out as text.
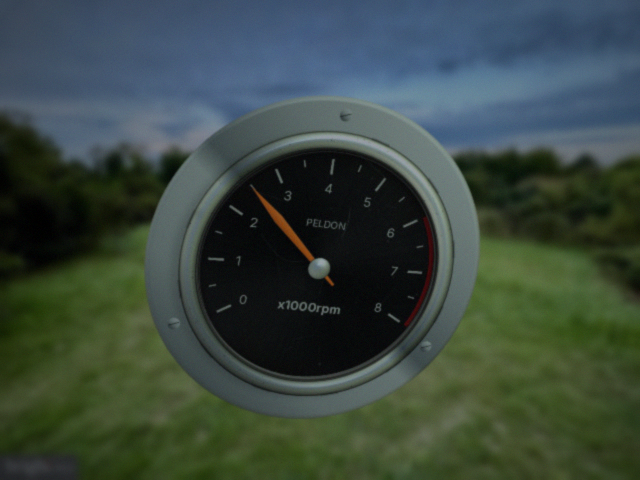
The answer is 2500 rpm
